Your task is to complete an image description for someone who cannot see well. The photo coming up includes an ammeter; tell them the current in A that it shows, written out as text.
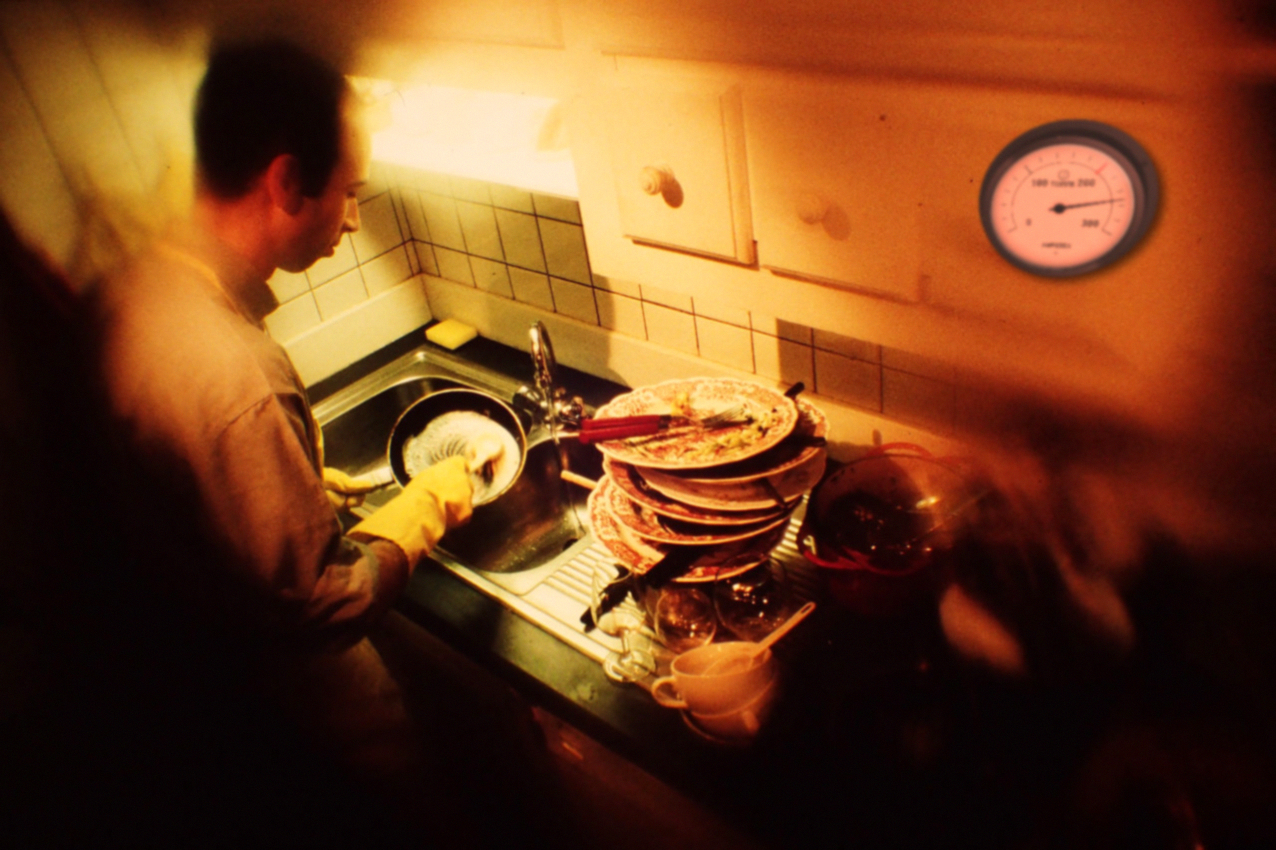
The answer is 250 A
